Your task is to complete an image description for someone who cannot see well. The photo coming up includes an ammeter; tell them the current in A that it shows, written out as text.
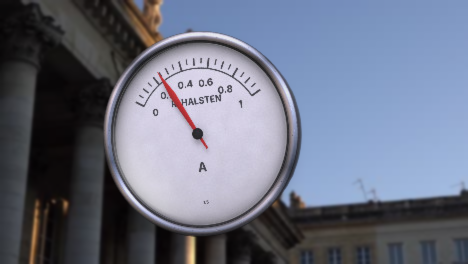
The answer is 0.25 A
